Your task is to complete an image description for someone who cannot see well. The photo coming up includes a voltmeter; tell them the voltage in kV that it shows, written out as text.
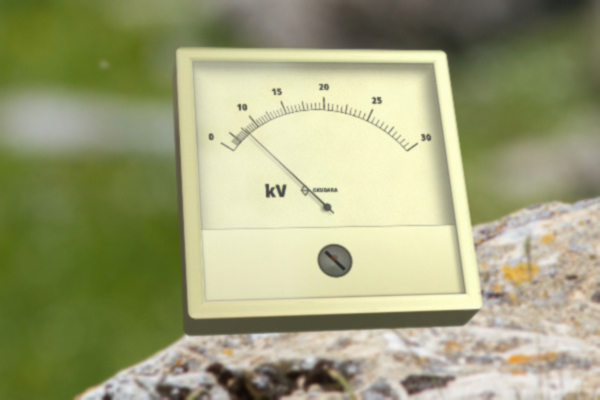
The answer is 7.5 kV
